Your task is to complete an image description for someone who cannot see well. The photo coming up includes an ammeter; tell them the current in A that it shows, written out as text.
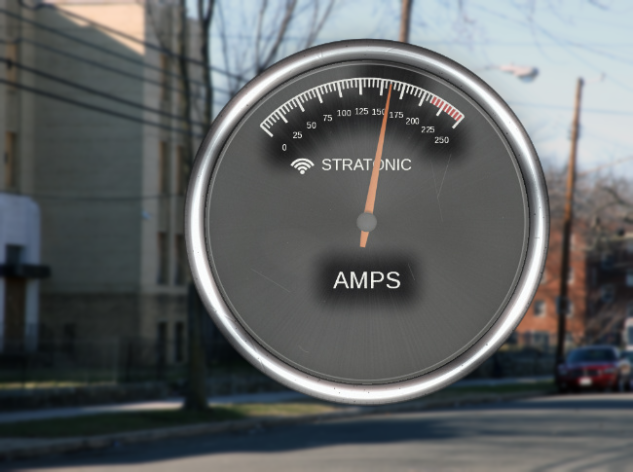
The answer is 160 A
